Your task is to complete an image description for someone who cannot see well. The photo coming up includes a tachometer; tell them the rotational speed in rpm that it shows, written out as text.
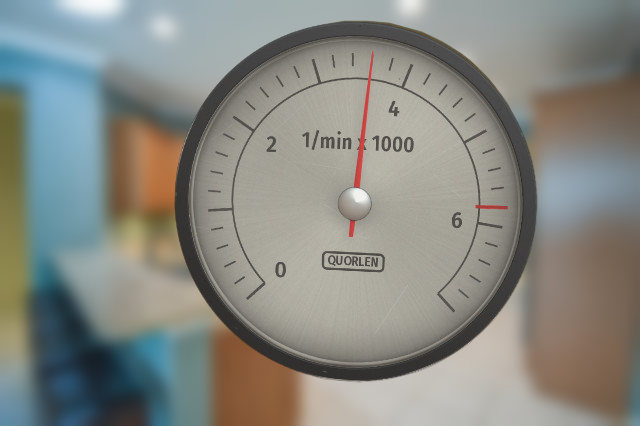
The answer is 3600 rpm
